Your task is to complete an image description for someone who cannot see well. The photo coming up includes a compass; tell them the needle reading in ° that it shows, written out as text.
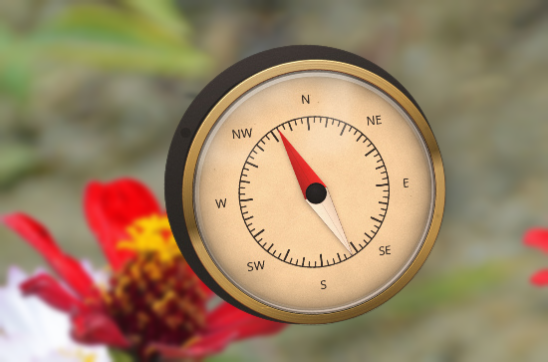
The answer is 335 °
